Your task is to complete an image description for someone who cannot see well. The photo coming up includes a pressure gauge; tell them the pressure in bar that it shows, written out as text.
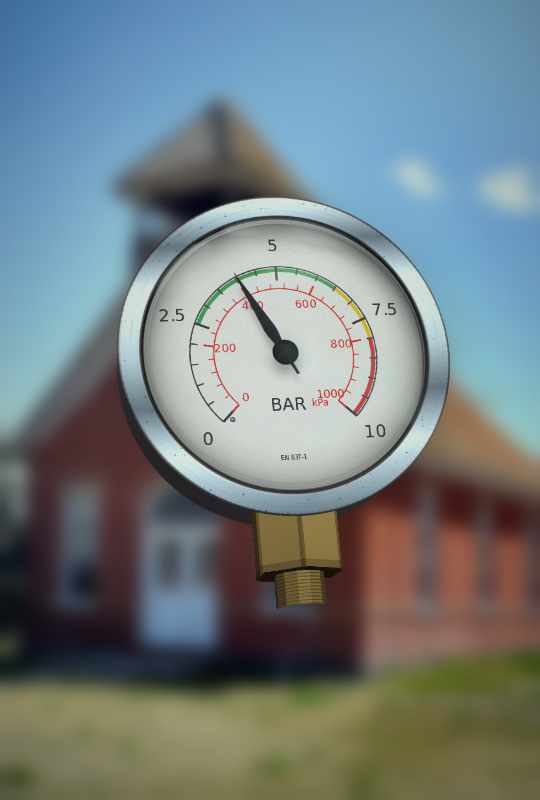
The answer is 4 bar
